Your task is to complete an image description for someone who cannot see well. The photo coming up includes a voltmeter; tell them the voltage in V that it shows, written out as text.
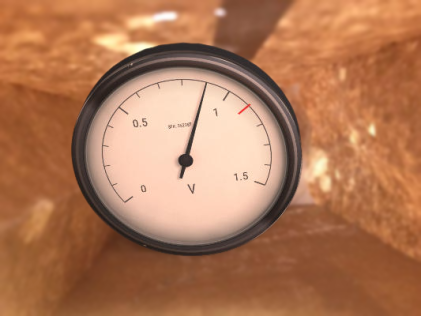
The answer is 0.9 V
